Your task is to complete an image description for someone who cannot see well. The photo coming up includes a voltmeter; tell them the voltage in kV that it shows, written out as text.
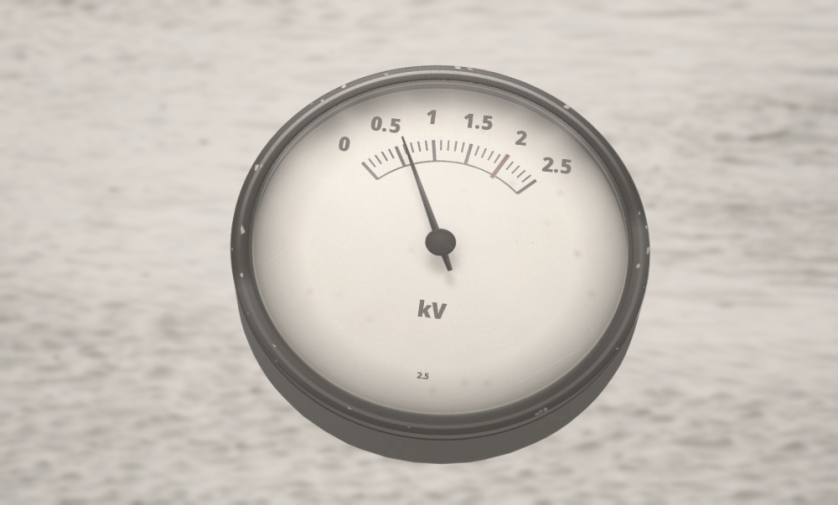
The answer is 0.6 kV
